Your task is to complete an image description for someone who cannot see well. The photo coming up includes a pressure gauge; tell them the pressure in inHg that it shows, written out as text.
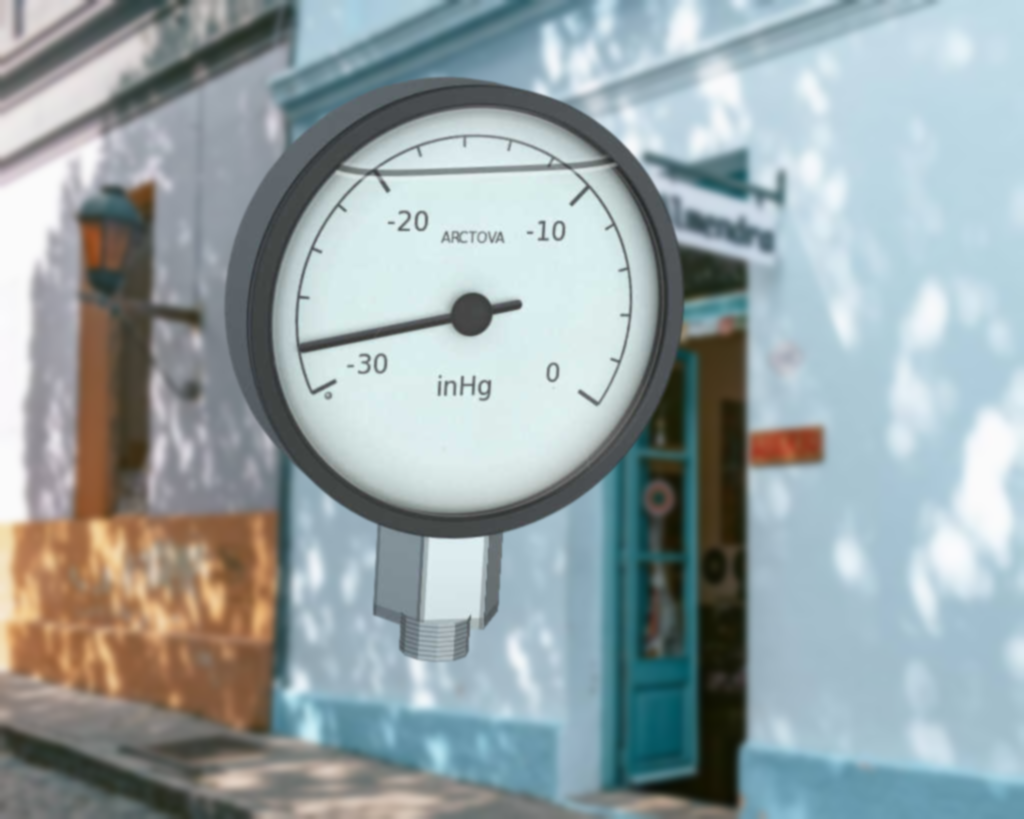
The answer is -28 inHg
